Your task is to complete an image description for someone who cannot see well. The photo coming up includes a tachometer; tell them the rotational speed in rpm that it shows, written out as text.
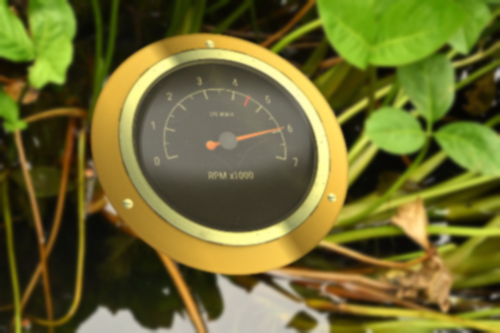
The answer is 6000 rpm
